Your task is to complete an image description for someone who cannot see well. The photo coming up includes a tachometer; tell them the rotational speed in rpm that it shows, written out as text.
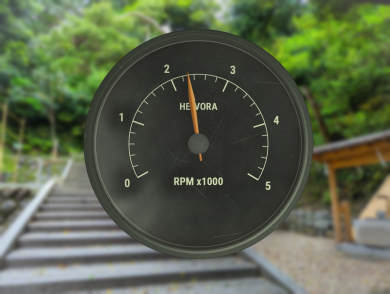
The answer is 2300 rpm
